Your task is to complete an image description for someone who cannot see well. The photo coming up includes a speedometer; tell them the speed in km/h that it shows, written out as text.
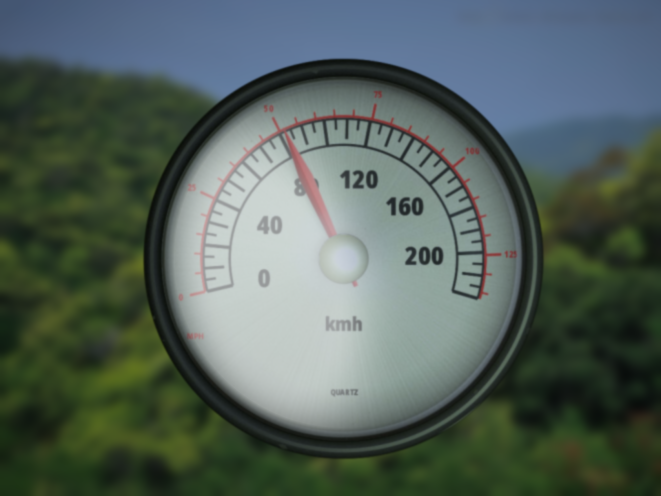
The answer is 82.5 km/h
